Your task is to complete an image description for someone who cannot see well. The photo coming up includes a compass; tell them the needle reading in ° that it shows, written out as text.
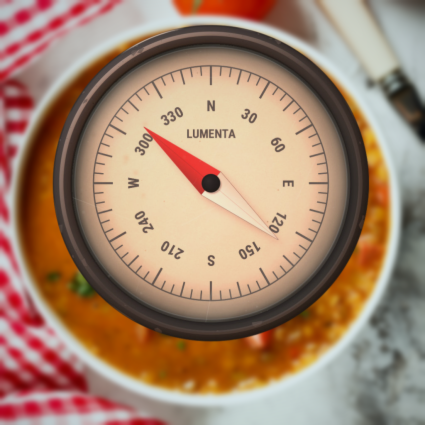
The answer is 310 °
